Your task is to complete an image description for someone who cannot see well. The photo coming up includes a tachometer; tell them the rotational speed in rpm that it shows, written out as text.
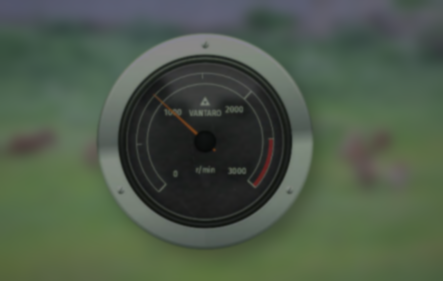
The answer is 1000 rpm
